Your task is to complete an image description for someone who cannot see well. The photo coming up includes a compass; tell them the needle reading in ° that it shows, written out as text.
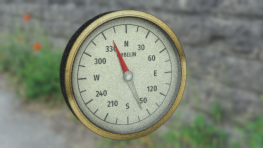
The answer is 337.5 °
